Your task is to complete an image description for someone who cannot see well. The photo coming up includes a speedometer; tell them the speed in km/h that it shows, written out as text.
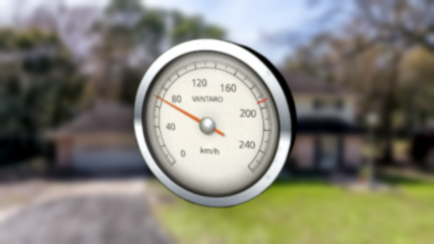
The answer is 70 km/h
